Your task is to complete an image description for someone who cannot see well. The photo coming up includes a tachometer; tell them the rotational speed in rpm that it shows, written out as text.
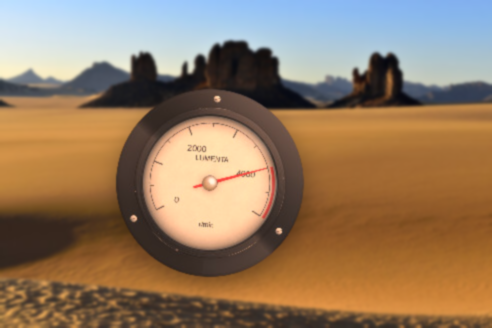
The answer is 4000 rpm
